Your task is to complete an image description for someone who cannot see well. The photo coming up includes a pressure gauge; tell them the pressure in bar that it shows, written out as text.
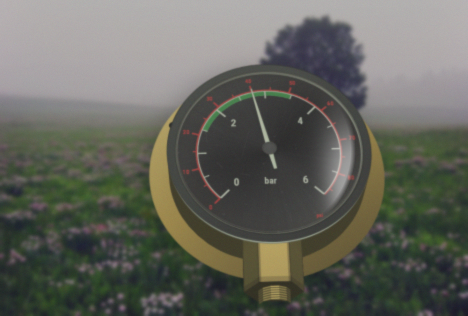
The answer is 2.75 bar
